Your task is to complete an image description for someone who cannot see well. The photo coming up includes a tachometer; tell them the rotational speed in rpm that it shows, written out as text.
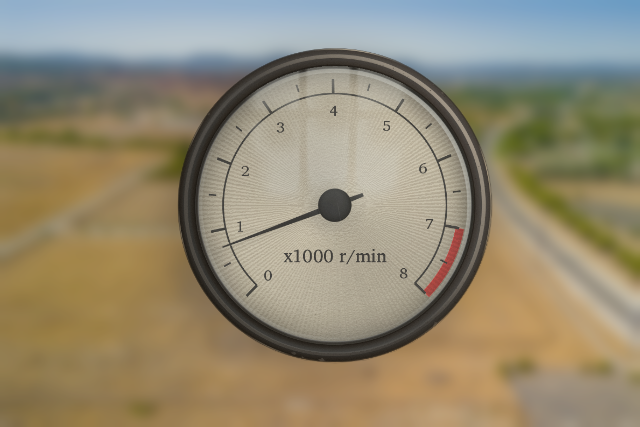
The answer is 750 rpm
